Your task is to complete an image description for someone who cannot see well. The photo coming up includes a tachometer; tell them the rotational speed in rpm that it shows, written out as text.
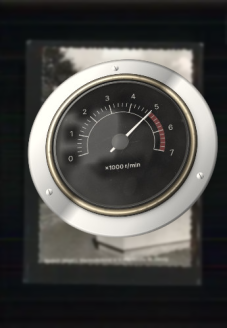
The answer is 5000 rpm
